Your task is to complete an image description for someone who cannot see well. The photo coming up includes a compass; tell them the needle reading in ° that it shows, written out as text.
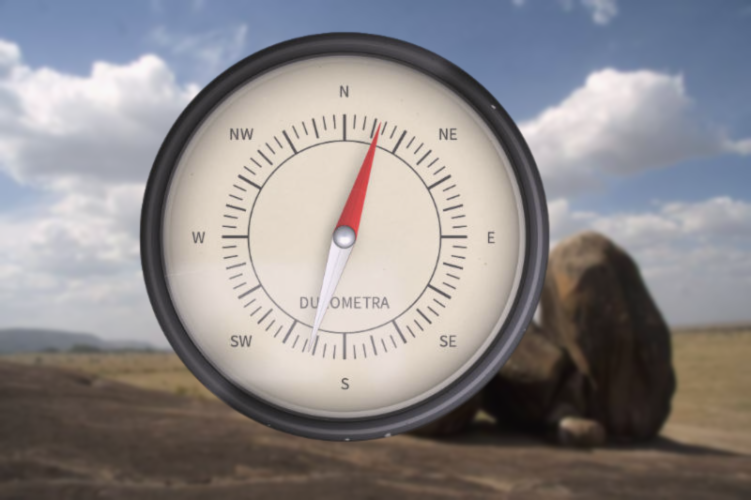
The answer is 17.5 °
